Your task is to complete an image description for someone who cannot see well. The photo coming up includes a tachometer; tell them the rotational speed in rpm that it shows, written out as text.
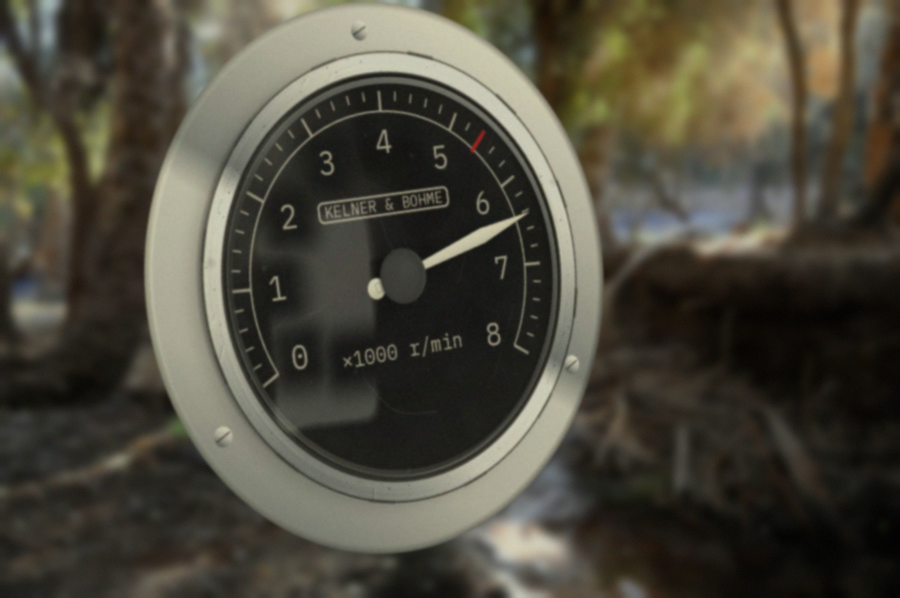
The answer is 6400 rpm
